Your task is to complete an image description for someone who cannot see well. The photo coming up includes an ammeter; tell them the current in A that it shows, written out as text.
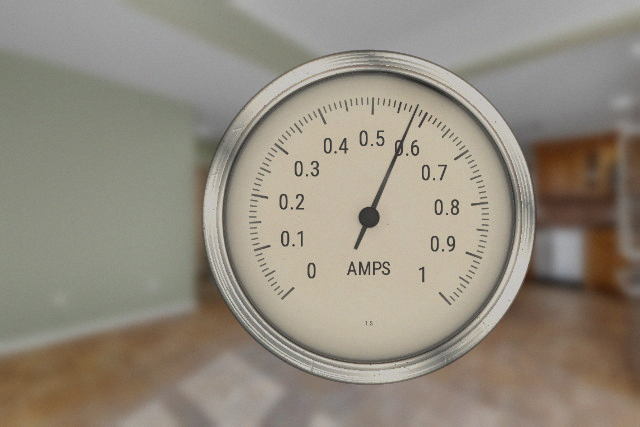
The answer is 0.58 A
